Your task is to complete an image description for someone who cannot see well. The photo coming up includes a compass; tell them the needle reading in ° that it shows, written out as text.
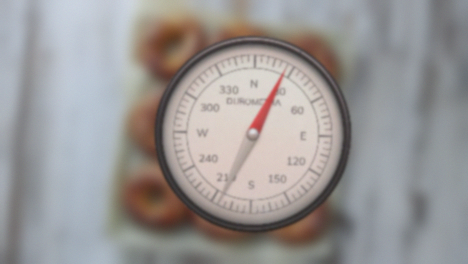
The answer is 25 °
